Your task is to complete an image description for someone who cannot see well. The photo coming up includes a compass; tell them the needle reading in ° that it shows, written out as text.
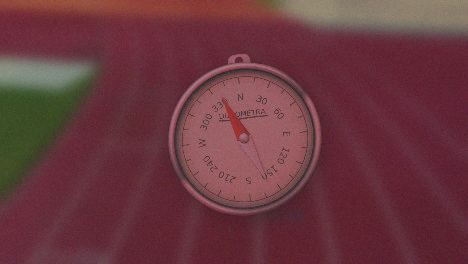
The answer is 337.5 °
